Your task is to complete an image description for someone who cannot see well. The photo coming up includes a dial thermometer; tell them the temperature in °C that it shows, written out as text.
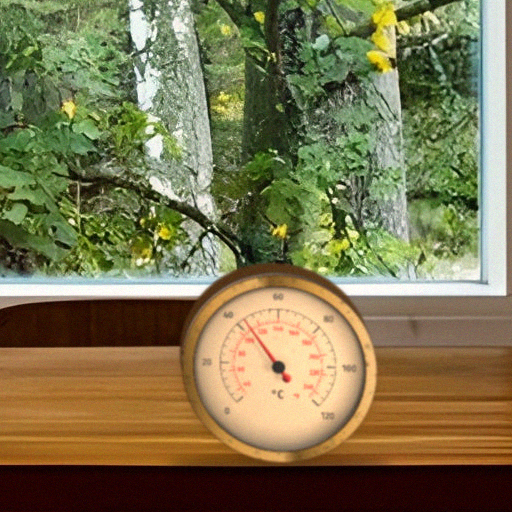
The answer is 44 °C
